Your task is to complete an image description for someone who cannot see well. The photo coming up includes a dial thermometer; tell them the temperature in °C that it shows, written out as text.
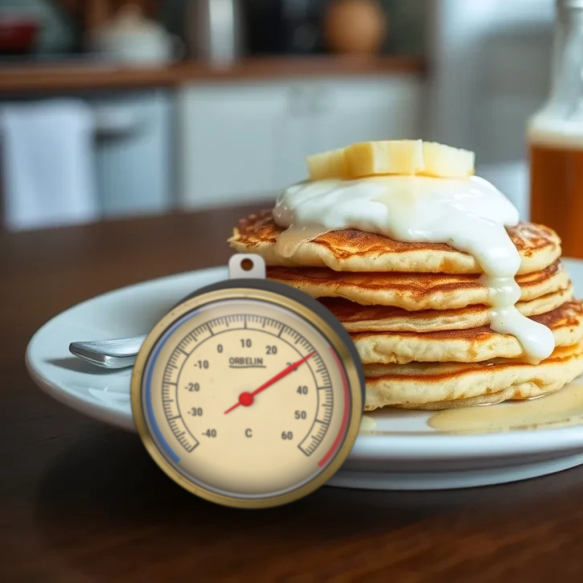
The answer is 30 °C
